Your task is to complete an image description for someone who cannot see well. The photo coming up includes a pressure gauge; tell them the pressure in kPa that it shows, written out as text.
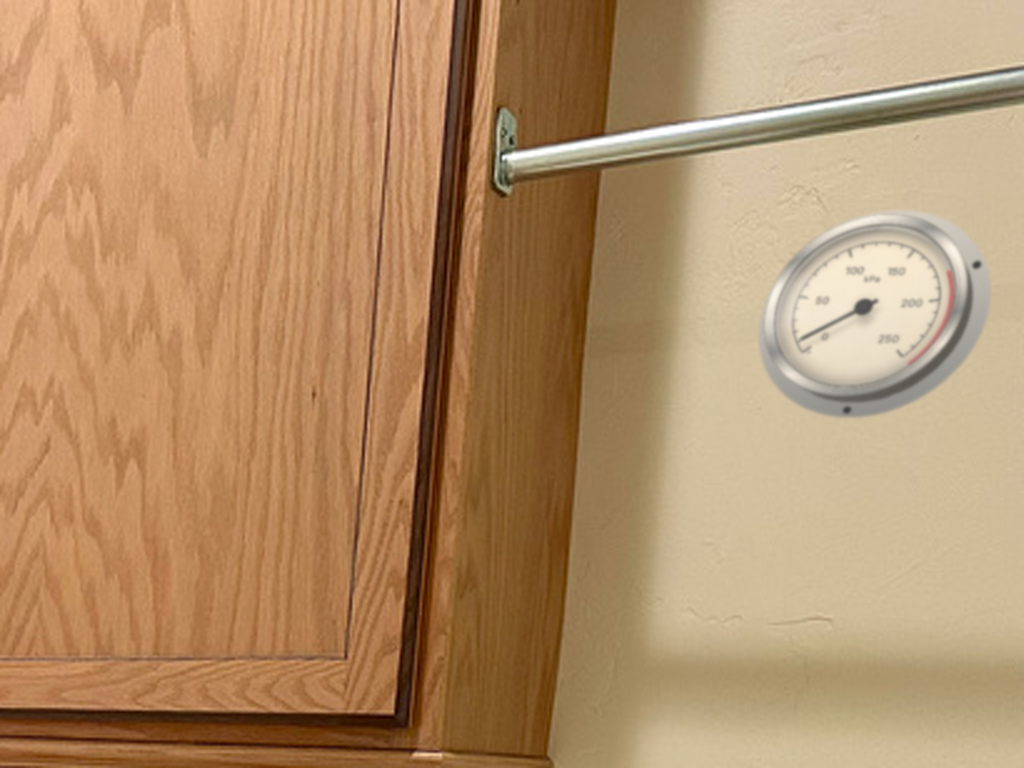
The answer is 10 kPa
